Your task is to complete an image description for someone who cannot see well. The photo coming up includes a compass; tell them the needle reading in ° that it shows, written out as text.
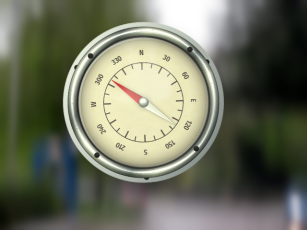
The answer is 307.5 °
